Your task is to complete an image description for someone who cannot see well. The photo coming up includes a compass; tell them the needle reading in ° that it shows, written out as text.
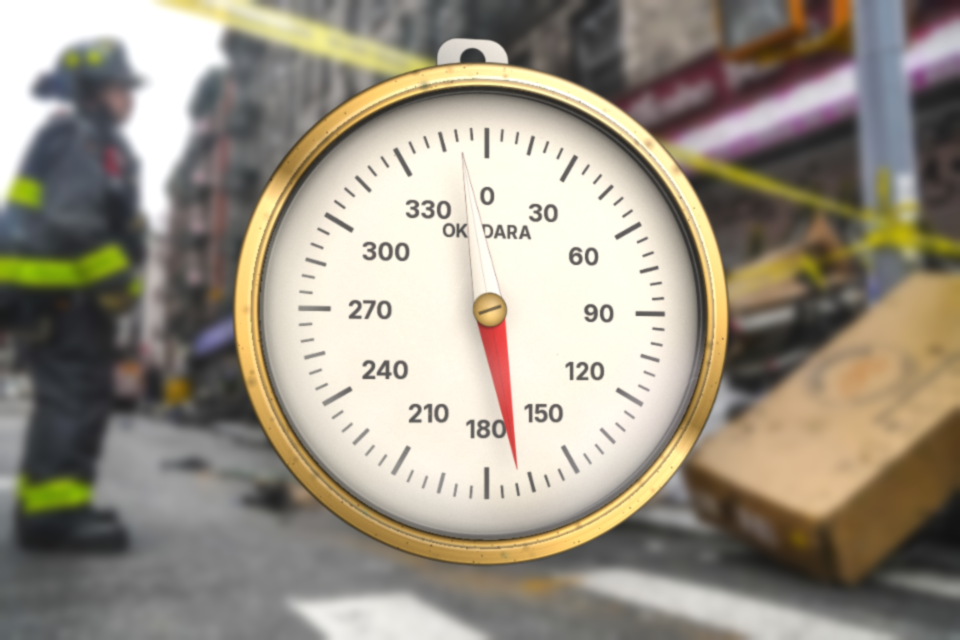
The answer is 170 °
